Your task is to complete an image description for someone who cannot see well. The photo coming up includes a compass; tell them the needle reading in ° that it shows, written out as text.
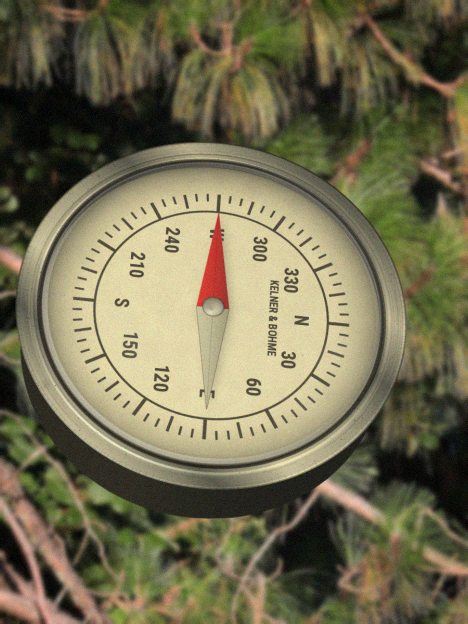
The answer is 270 °
